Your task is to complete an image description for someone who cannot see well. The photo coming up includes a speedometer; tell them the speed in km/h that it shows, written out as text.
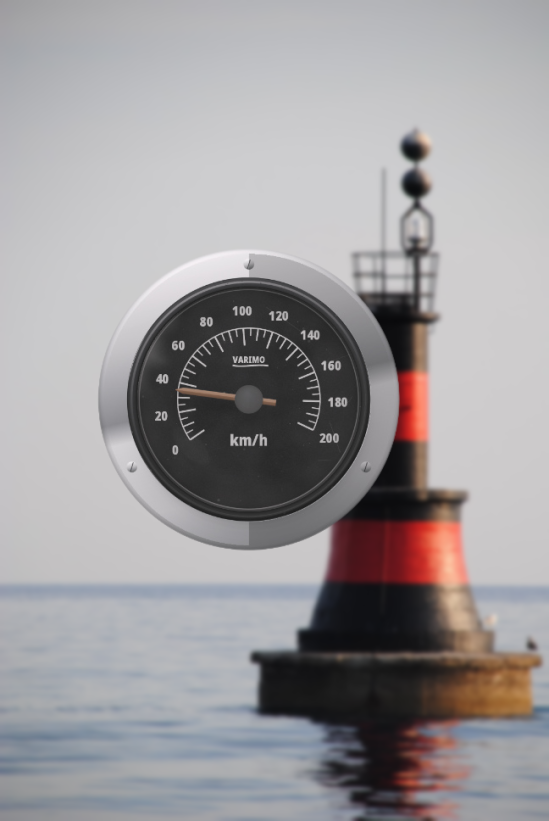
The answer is 35 km/h
